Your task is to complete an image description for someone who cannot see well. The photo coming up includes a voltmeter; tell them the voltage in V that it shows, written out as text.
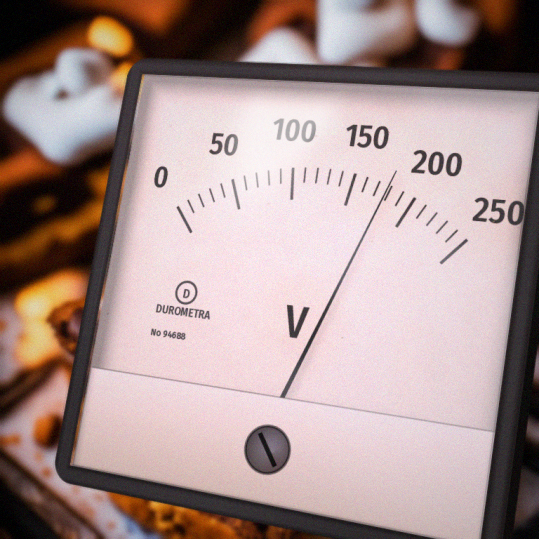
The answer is 180 V
